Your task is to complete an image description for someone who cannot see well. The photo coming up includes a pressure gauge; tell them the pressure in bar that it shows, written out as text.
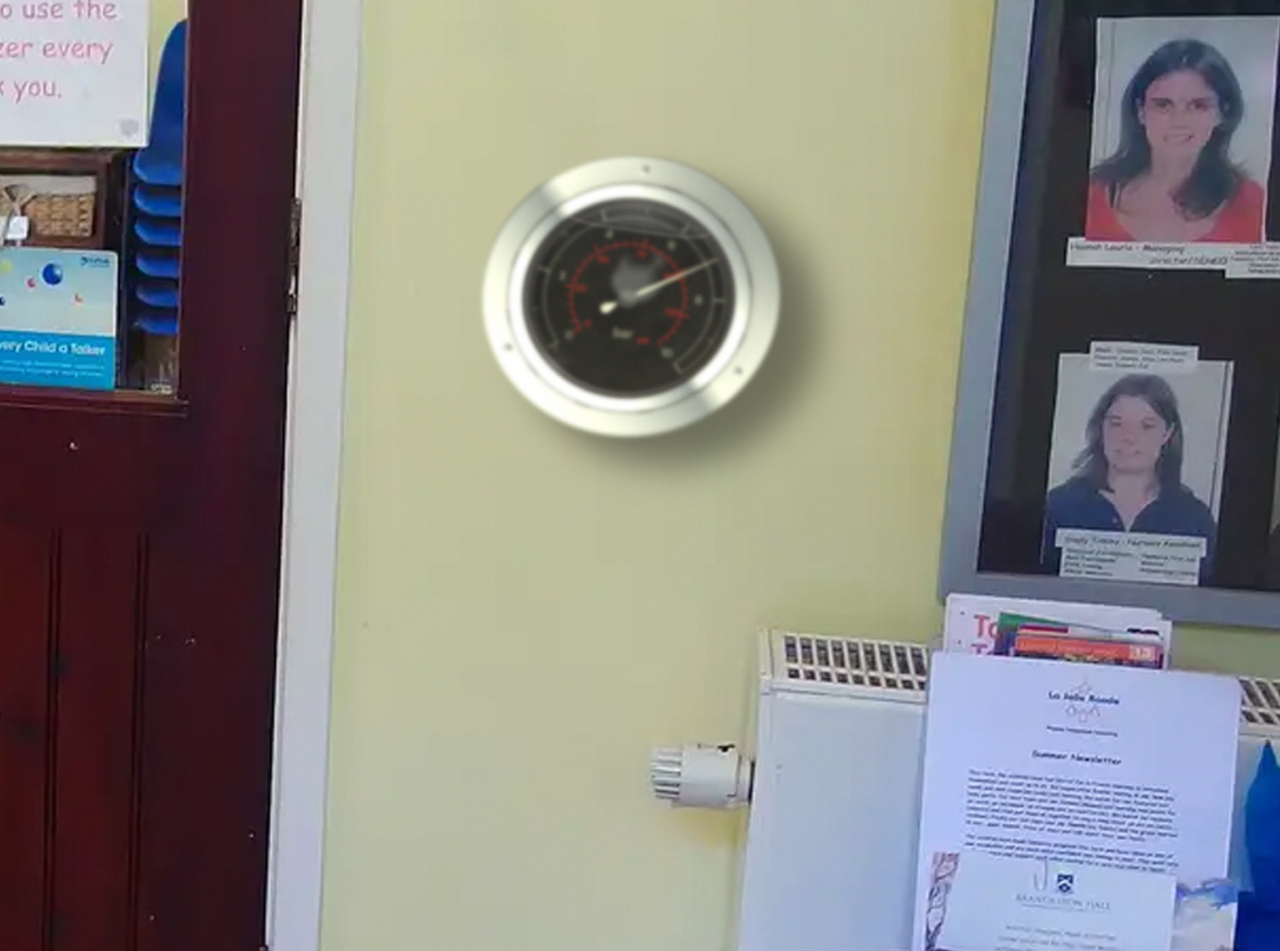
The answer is 7 bar
